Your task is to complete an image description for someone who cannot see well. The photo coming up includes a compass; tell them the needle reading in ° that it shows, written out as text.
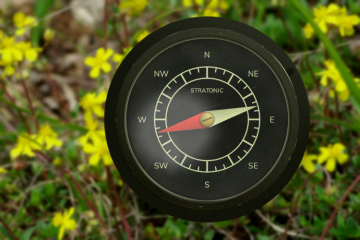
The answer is 255 °
